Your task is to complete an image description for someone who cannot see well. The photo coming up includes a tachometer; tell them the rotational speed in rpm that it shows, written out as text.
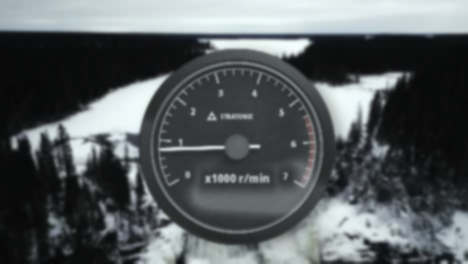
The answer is 800 rpm
